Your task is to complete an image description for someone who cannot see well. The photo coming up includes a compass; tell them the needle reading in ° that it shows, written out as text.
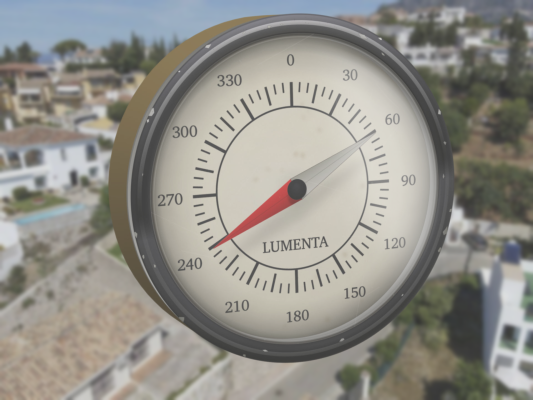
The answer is 240 °
